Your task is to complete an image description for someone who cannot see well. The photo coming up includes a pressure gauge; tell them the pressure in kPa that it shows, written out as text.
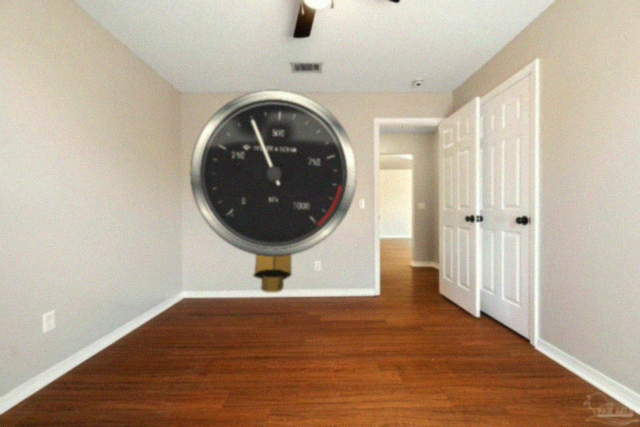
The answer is 400 kPa
